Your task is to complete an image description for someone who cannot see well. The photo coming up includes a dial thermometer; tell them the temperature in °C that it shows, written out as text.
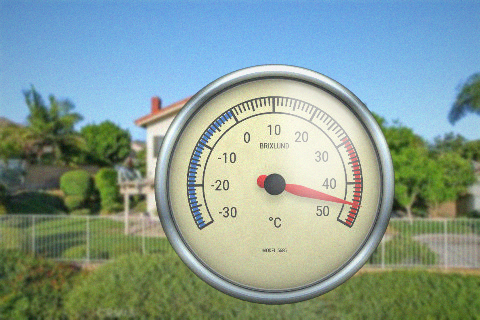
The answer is 45 °C
